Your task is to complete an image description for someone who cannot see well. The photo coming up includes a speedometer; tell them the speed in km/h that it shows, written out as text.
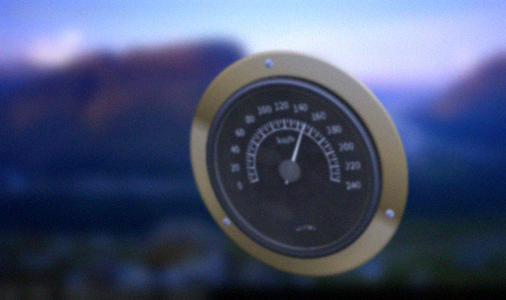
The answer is 150 km/h
